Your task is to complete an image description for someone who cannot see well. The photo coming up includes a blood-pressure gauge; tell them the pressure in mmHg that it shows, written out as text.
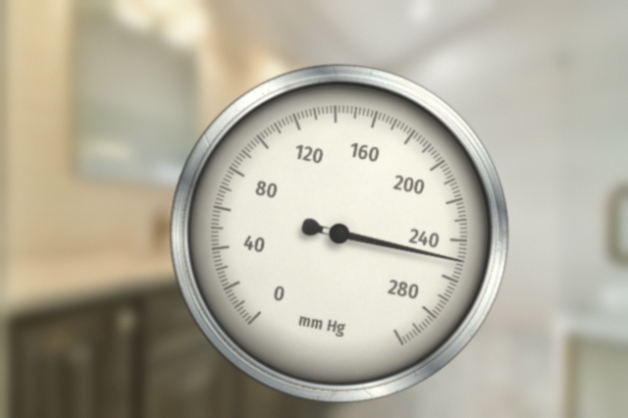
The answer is 250 mmHg
